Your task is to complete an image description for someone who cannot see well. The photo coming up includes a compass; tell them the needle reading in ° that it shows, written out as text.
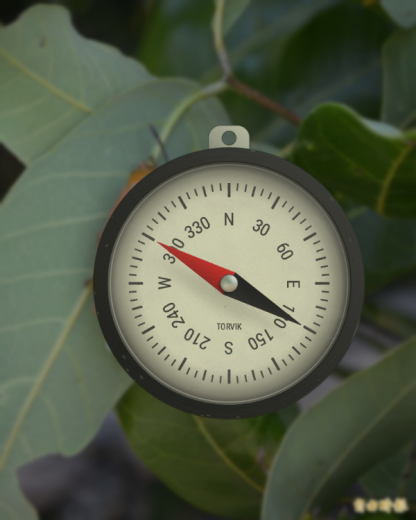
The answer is 300 °
